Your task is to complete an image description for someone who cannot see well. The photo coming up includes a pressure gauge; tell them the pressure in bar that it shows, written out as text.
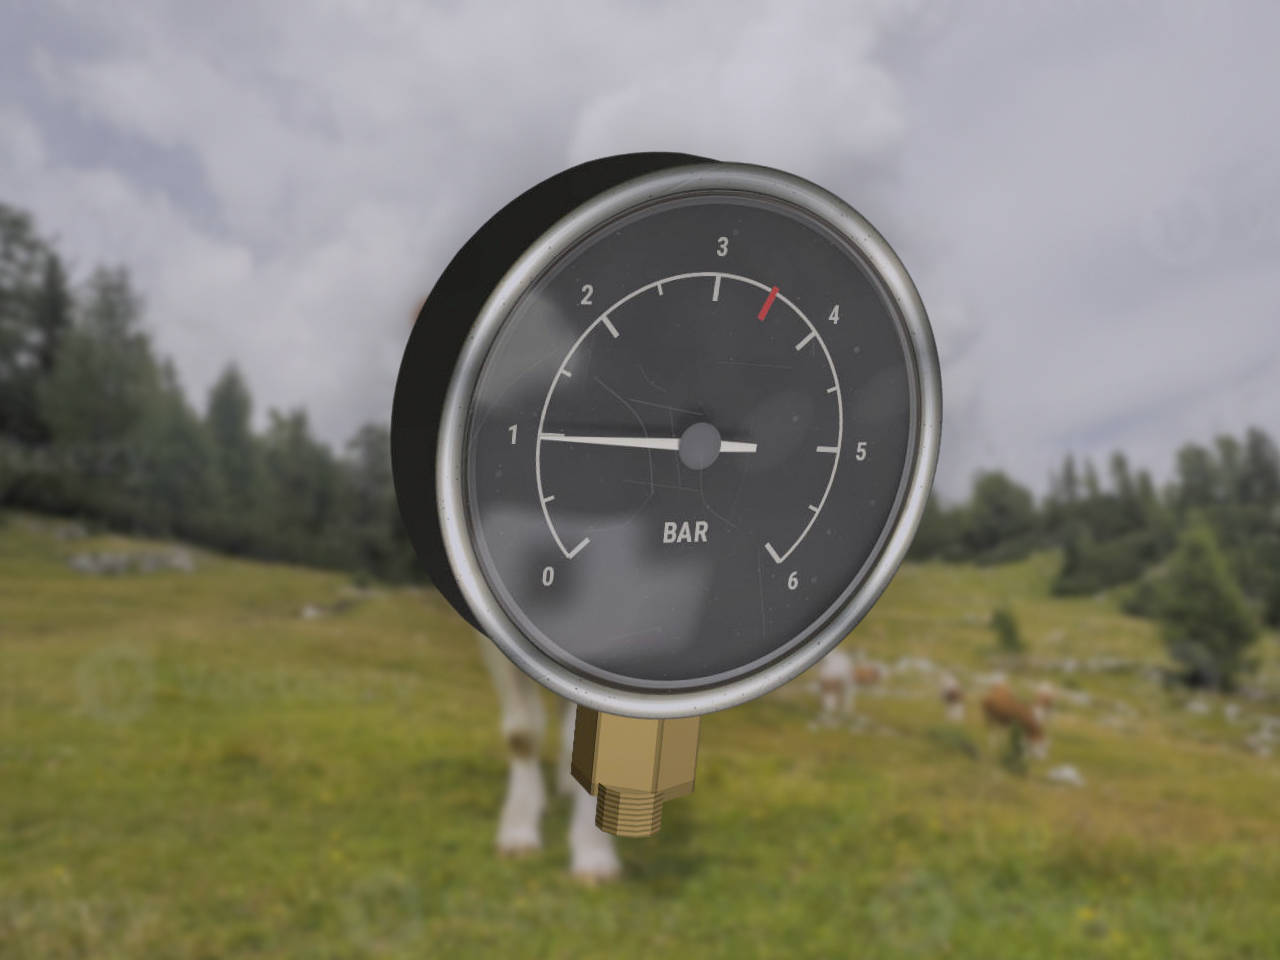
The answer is 1 bar
